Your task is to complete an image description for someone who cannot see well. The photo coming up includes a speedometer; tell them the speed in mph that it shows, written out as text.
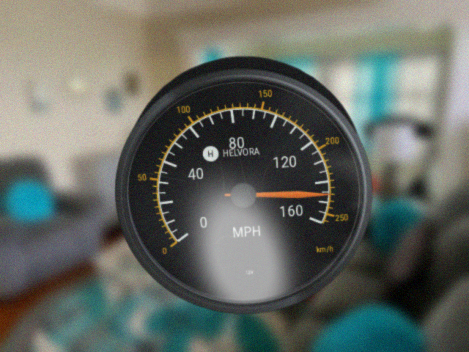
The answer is 145 mph
